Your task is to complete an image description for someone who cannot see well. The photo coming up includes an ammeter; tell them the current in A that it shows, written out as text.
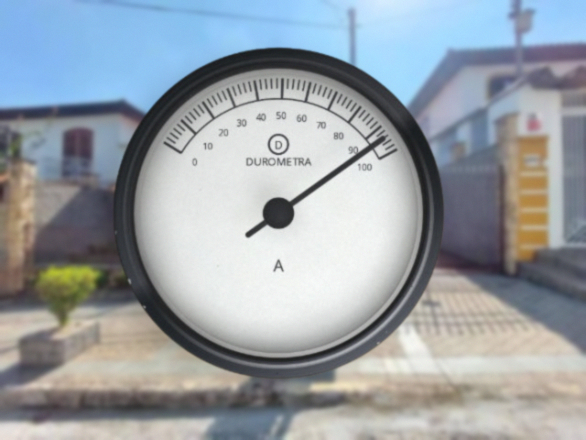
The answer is 94 A
